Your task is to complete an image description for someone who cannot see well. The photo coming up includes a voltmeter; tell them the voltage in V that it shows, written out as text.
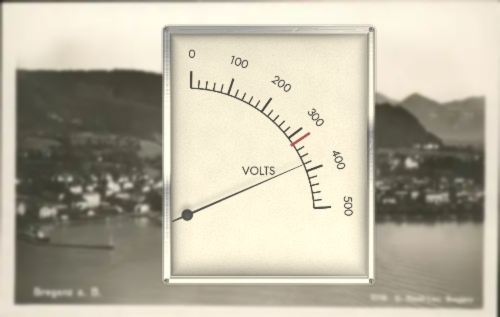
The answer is 380 V
